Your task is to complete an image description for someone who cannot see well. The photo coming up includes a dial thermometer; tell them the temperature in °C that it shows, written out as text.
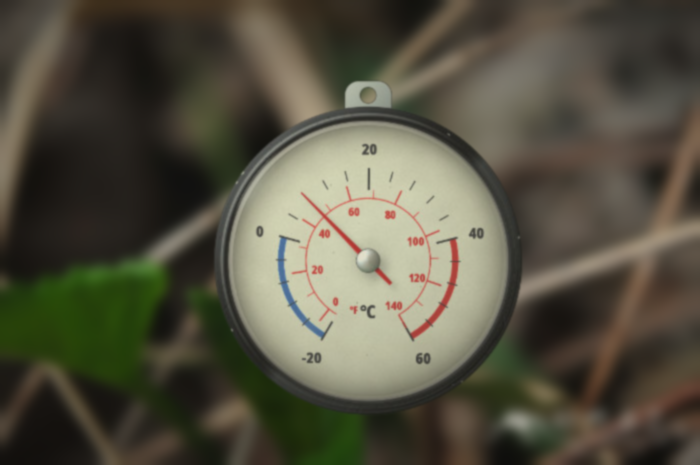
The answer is 8 °C
